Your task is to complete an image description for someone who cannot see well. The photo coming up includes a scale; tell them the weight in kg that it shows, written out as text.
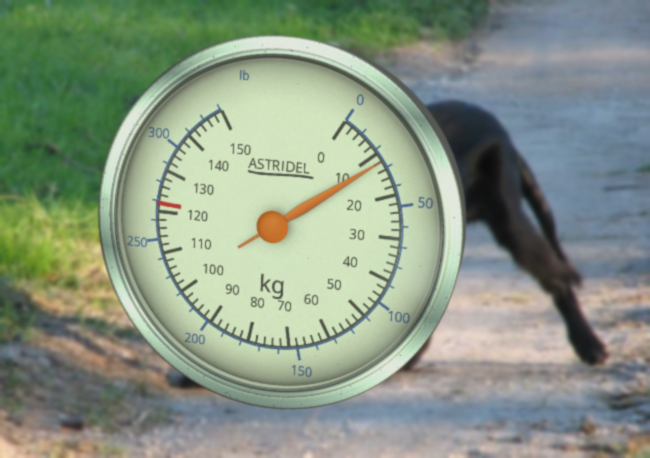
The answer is 12 kg
